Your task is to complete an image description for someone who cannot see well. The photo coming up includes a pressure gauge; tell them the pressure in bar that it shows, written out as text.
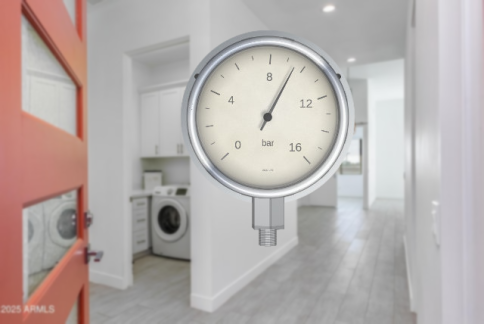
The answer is 9.5 bar
